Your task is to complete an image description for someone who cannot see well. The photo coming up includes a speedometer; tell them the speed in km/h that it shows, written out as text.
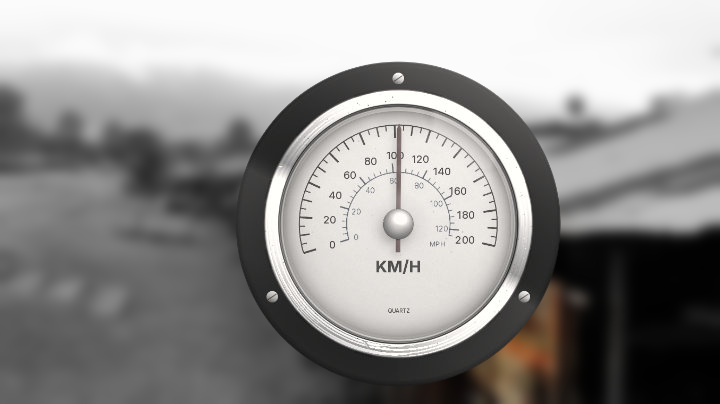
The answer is 102.5 km/h
